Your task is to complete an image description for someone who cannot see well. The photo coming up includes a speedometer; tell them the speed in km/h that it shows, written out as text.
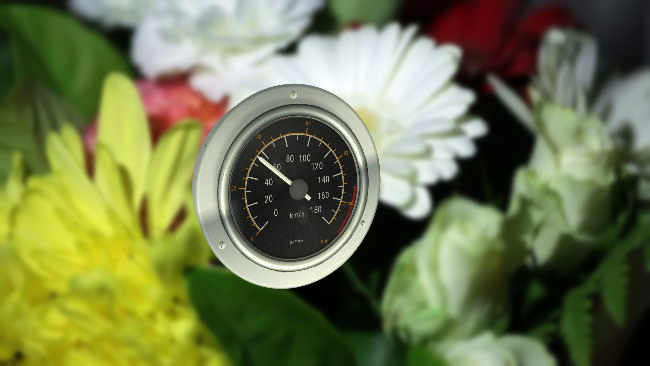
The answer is 55 km/h
